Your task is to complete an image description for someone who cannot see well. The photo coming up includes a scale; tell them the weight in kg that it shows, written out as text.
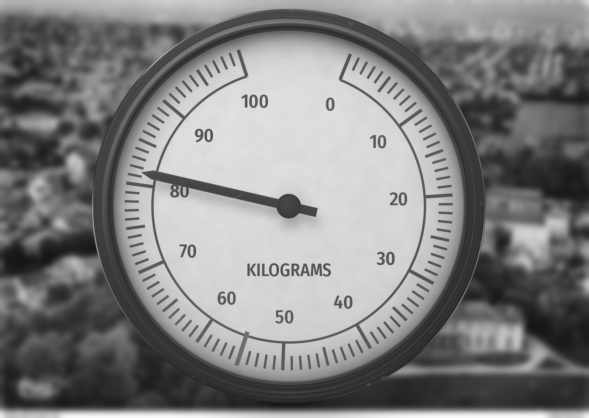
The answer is 81.5 kg
